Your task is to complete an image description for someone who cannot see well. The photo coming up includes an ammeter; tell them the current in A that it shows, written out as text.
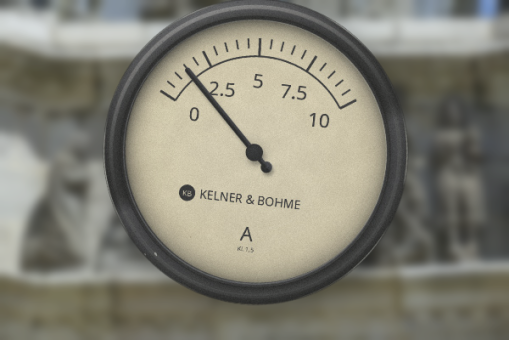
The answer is 1.5 A
